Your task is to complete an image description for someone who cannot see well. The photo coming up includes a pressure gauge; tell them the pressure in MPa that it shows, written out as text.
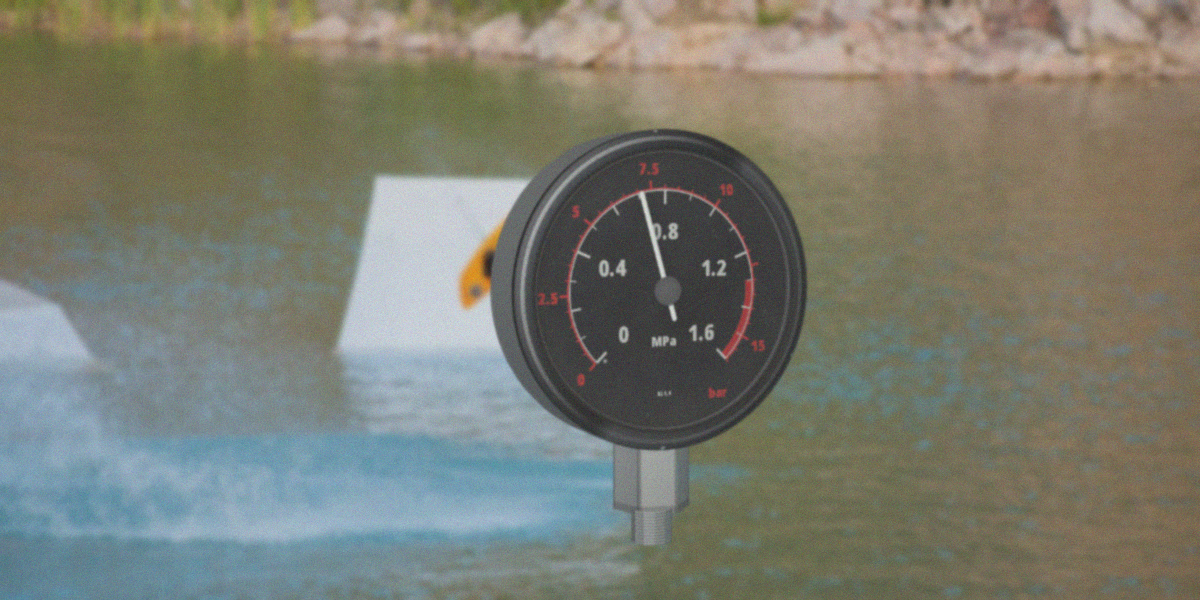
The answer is 0.7 MPa
